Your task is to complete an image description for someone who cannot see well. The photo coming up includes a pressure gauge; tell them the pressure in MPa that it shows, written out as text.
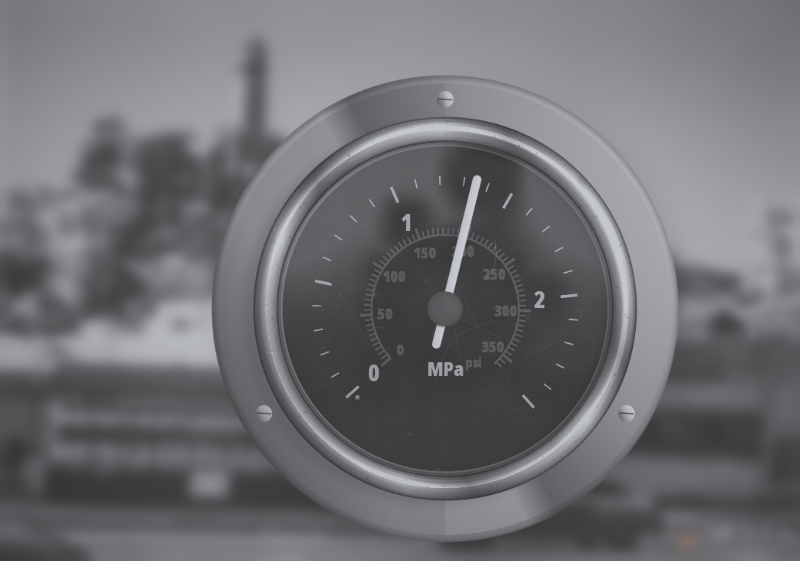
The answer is 1.35 MPa
